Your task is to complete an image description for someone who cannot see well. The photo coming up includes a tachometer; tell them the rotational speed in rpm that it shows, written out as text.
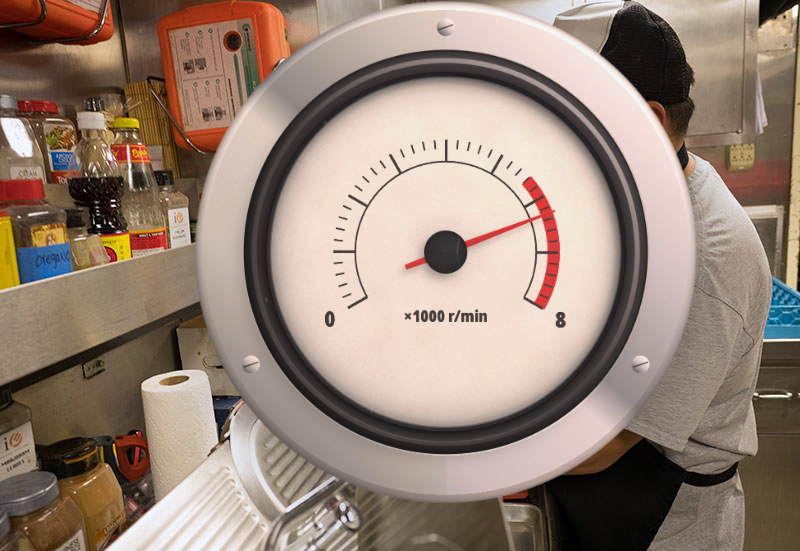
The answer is 6300 rpm
